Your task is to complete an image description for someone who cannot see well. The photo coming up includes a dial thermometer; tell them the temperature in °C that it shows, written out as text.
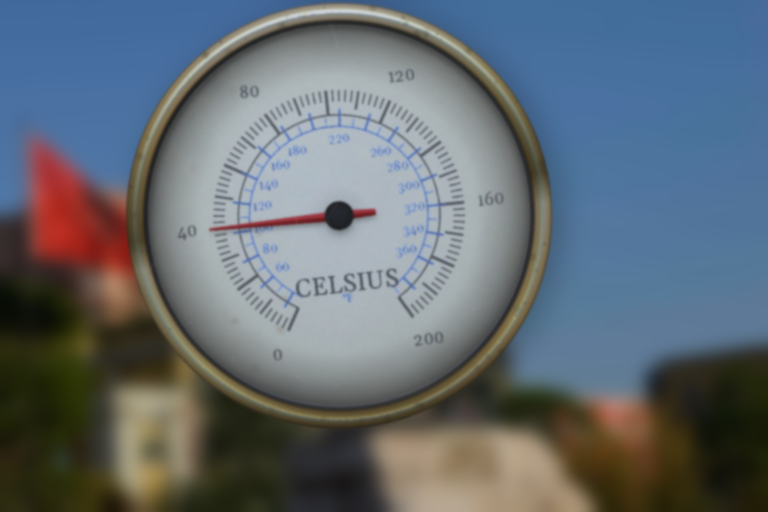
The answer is 40 °C
